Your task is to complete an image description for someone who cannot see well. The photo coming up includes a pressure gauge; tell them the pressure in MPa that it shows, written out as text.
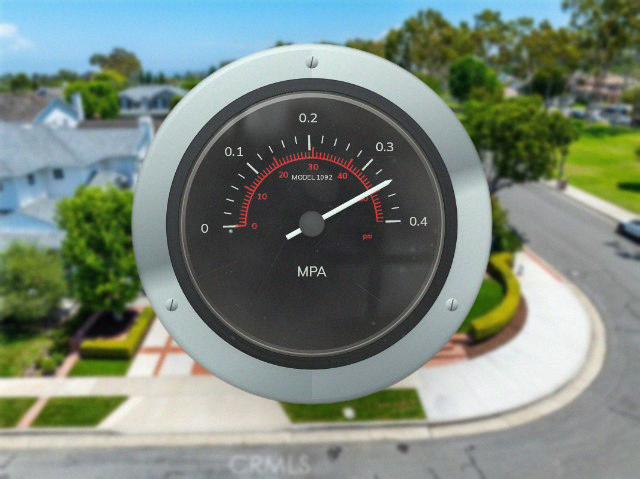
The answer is 0.34 MPa
